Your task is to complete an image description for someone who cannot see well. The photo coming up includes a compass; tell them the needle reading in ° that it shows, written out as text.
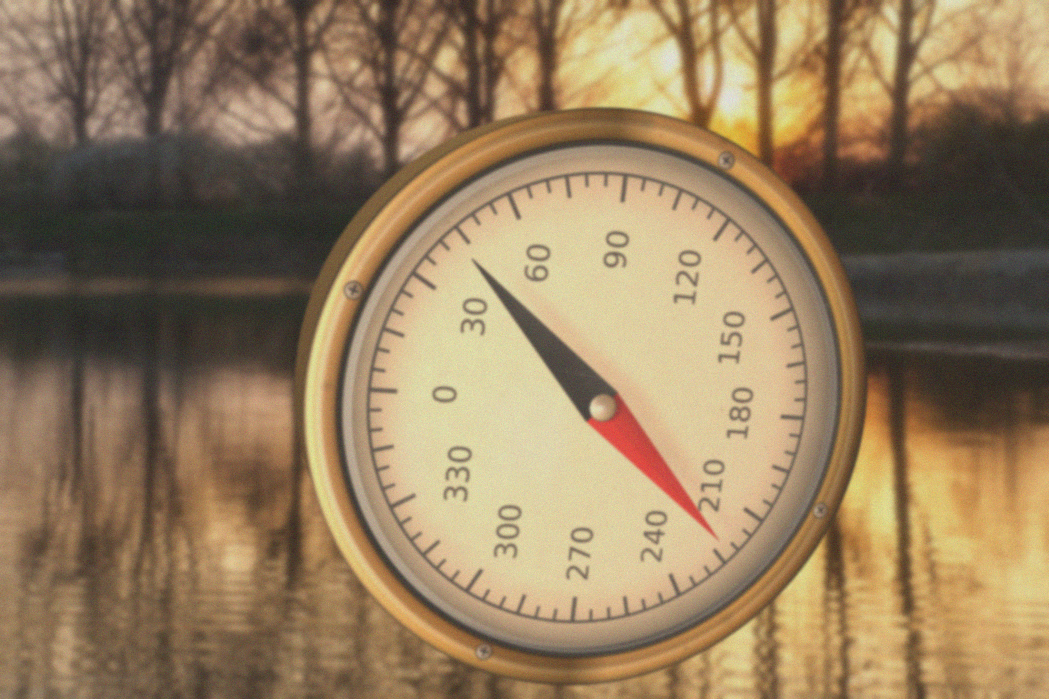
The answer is 222.5 °
